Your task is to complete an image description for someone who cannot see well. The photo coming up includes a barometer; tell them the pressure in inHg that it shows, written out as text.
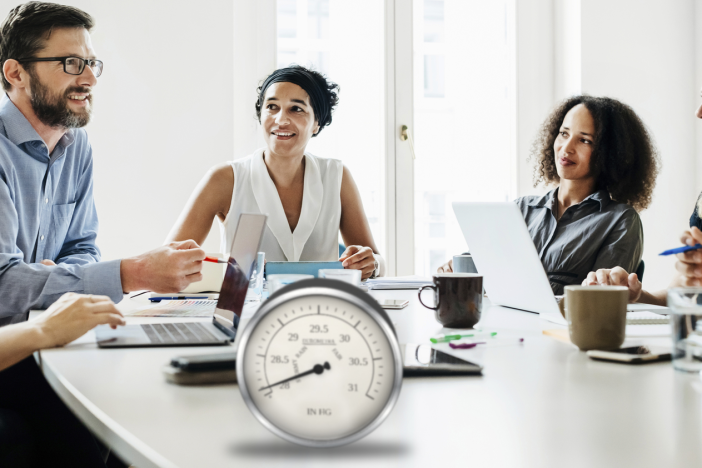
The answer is 28.1 inHg
